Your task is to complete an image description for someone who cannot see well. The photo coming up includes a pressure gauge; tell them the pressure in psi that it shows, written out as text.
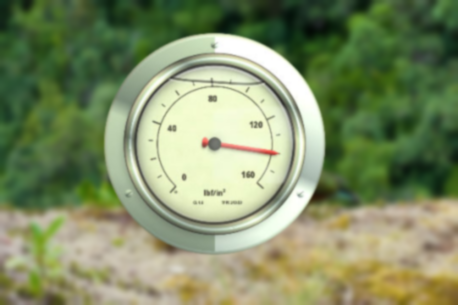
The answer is 140 psi
